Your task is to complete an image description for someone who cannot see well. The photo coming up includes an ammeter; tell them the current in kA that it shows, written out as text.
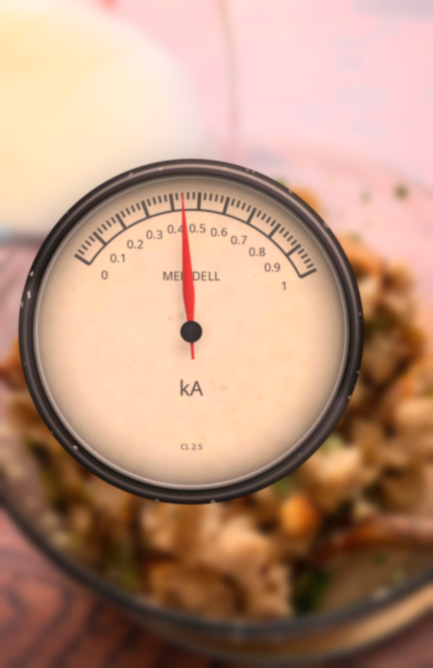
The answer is 0.44 kA
